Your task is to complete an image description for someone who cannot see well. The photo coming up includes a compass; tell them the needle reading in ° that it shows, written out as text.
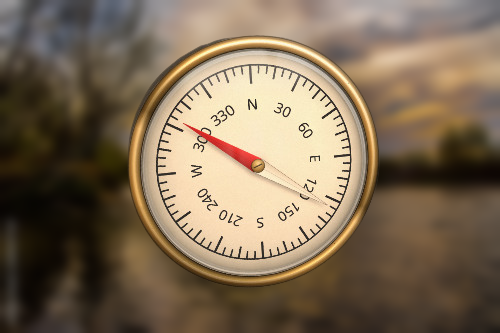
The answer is 305 °
